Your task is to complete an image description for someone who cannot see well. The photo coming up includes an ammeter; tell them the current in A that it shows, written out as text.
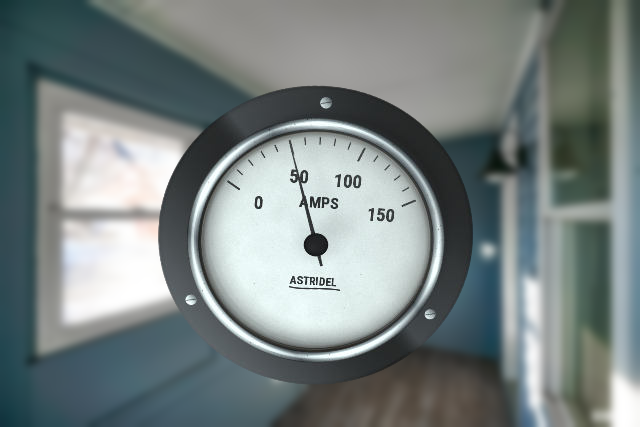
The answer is 50 A
